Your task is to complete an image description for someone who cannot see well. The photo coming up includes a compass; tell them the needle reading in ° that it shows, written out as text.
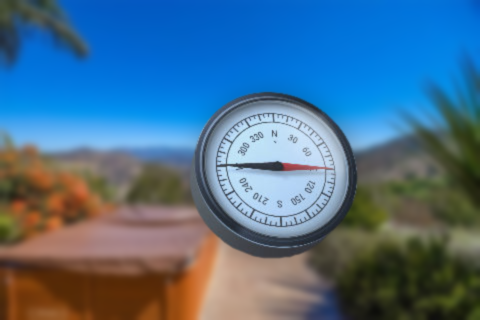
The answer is 90 °
